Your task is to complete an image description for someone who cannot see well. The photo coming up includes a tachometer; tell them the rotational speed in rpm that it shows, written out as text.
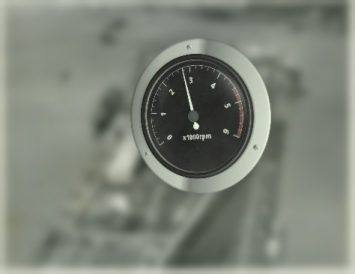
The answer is 2800 rpm
